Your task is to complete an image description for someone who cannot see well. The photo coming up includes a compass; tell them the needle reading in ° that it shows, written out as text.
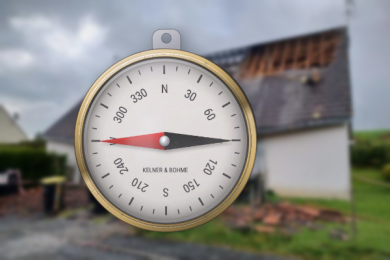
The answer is 270 °
